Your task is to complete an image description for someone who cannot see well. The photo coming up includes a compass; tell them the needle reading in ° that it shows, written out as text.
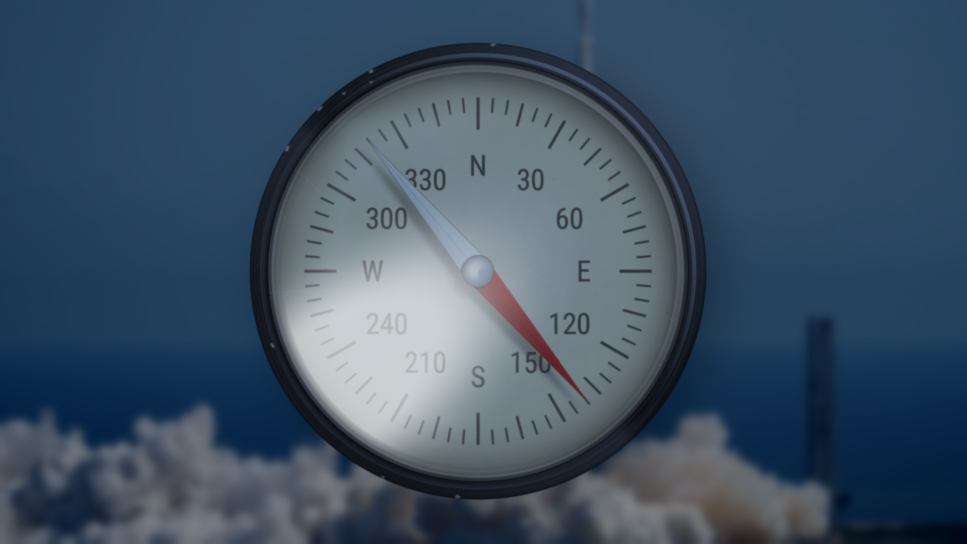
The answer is 140 °
